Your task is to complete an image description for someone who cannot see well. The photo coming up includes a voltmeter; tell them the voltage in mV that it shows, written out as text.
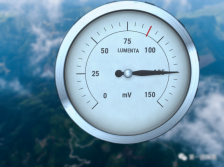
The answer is 125 mV
